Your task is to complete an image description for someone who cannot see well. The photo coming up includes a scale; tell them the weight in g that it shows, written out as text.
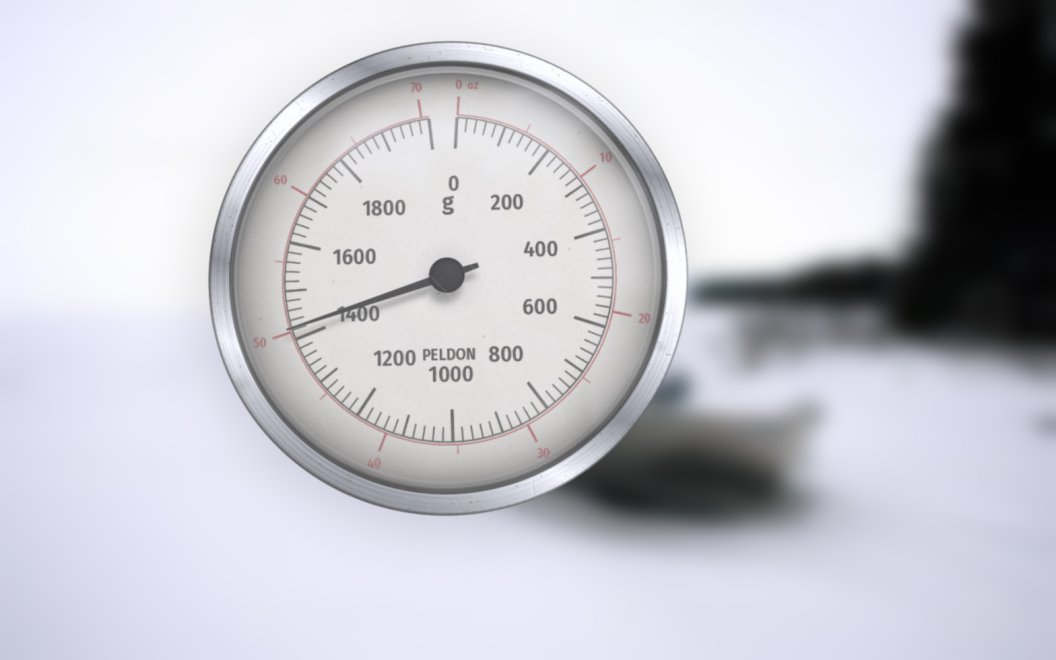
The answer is 1420 g
